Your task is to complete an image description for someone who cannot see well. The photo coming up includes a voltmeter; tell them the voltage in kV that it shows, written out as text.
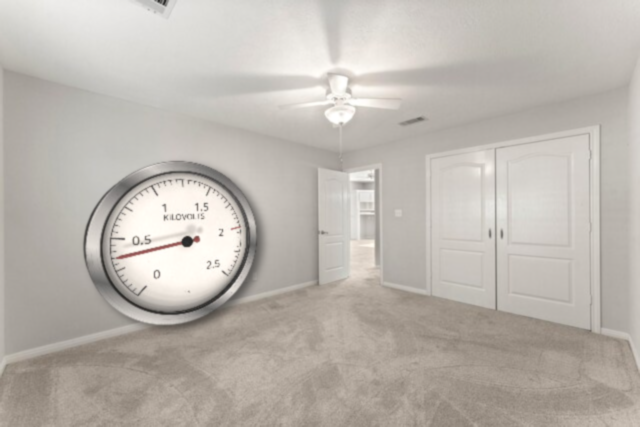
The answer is 0.35 kV
